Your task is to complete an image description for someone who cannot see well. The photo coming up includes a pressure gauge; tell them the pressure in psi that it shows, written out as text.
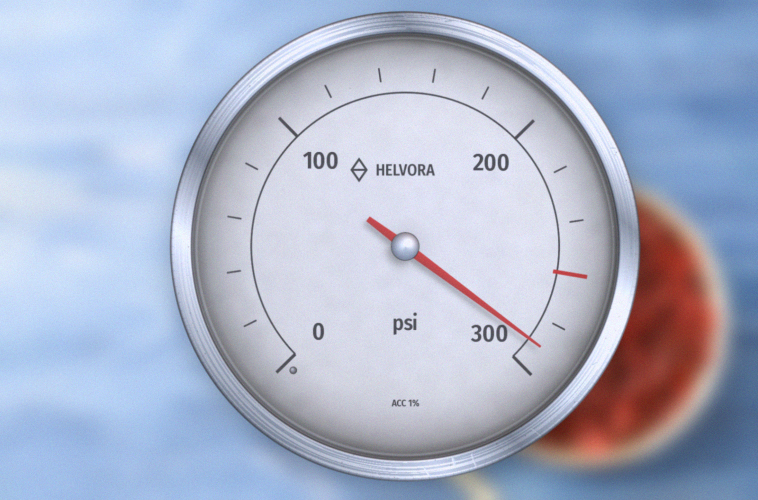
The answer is 290 psi
